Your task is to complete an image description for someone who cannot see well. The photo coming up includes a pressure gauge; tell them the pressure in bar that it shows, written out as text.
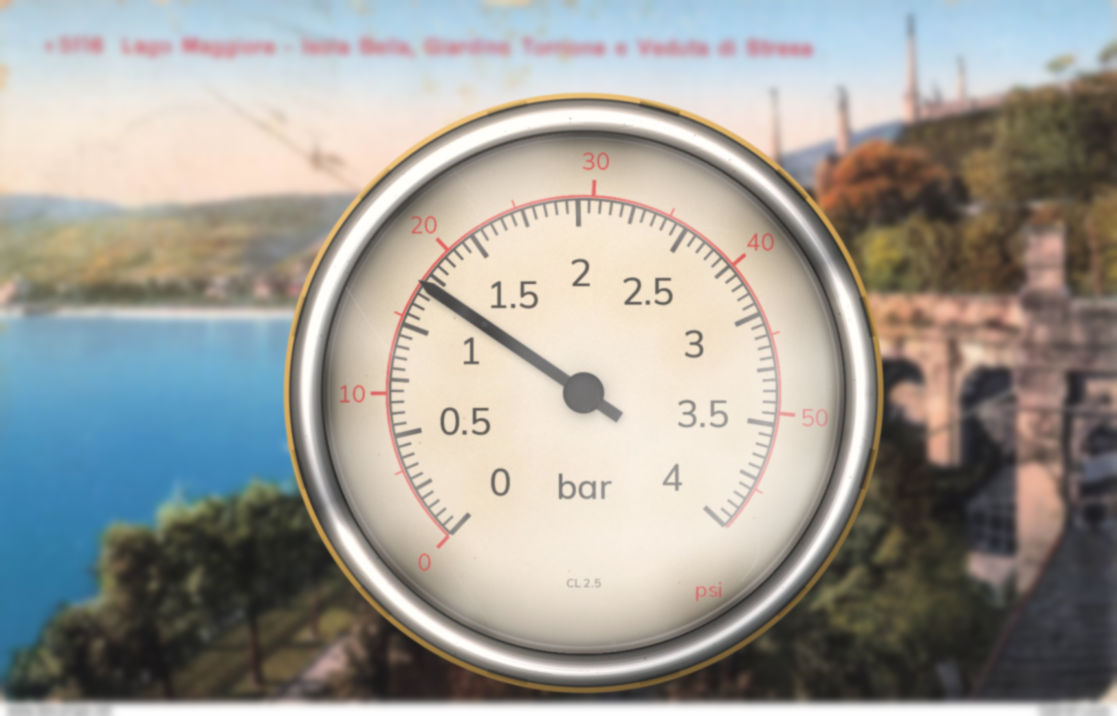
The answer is 1.2 bar
